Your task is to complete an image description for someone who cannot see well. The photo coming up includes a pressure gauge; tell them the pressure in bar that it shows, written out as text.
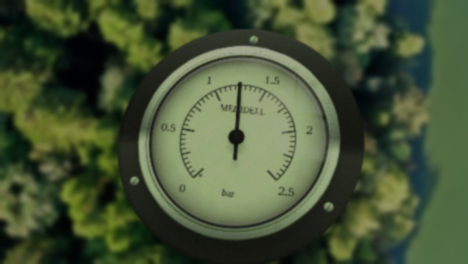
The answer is 1.25 bar
